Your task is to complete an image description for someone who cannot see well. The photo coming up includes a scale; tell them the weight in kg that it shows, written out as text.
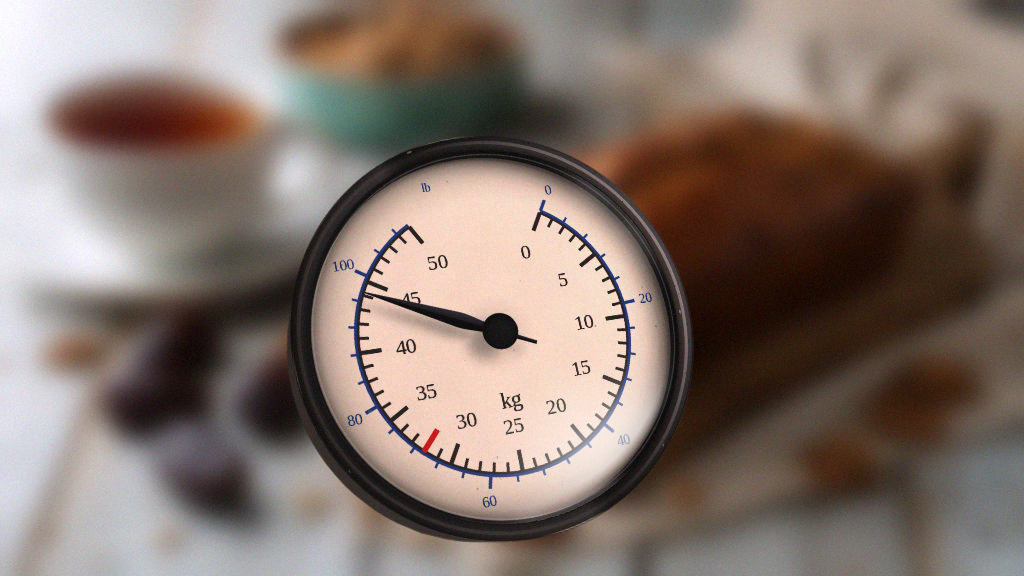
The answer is 44 kg
